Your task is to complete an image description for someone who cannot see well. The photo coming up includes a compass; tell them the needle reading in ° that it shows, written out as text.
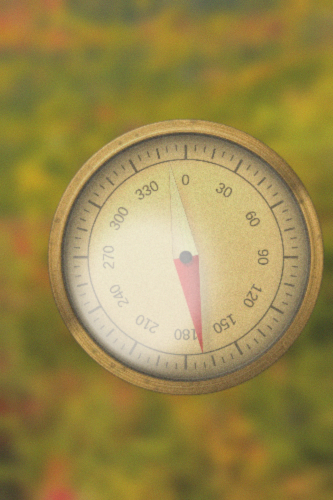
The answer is 170 °
